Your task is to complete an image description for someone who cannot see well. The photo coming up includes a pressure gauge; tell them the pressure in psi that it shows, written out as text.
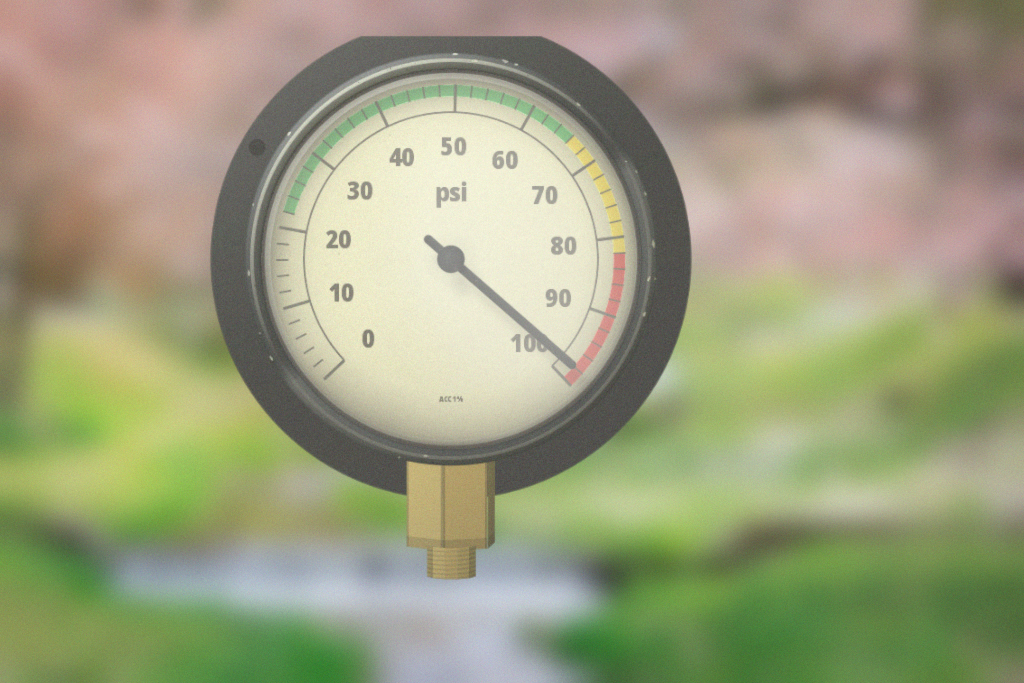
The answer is 98 psi
